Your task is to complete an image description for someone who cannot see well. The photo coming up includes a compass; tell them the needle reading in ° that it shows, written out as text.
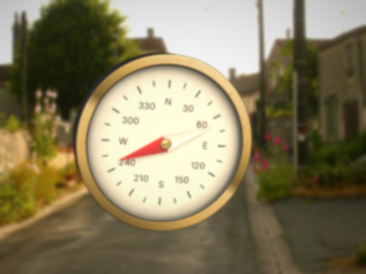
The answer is 247.5 °
